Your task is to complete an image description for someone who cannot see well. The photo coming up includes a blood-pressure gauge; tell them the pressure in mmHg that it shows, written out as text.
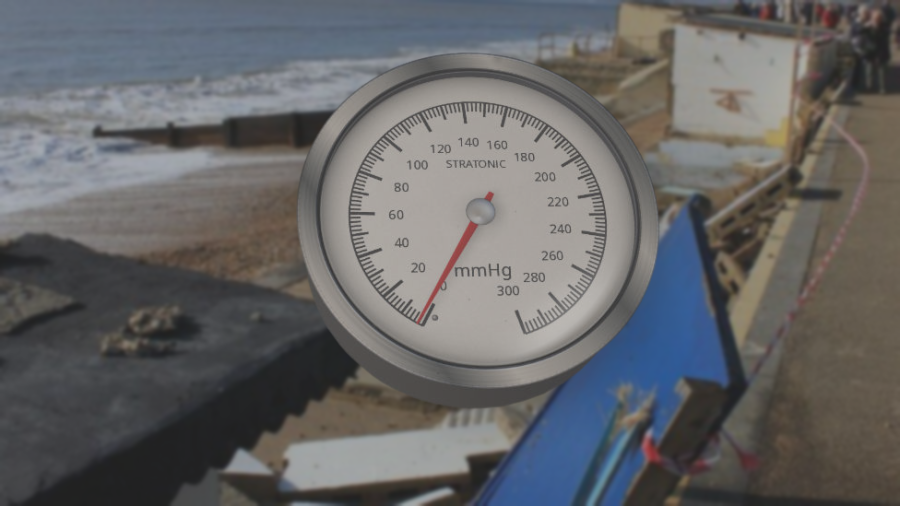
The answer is 2 mmHg
